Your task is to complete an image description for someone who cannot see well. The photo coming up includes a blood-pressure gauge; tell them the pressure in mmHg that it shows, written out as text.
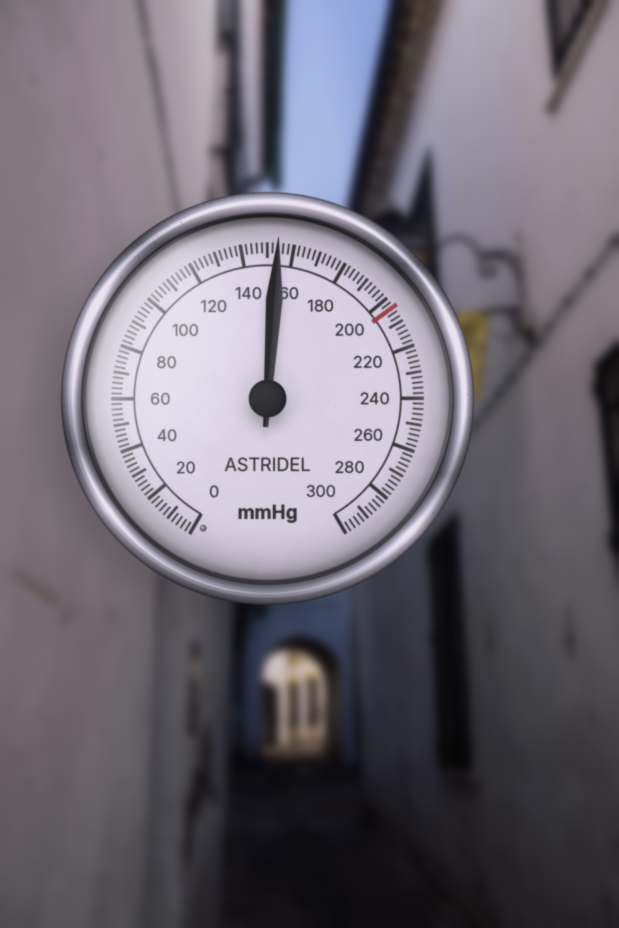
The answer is 154 mmHg
